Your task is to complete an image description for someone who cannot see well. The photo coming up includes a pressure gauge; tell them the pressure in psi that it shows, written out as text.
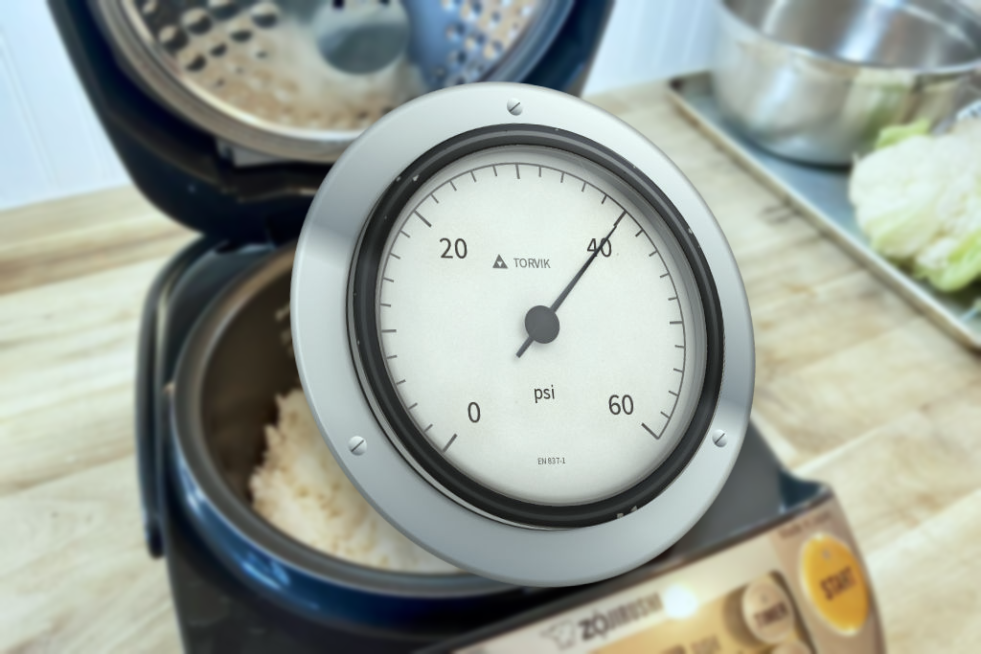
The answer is 40 psi
